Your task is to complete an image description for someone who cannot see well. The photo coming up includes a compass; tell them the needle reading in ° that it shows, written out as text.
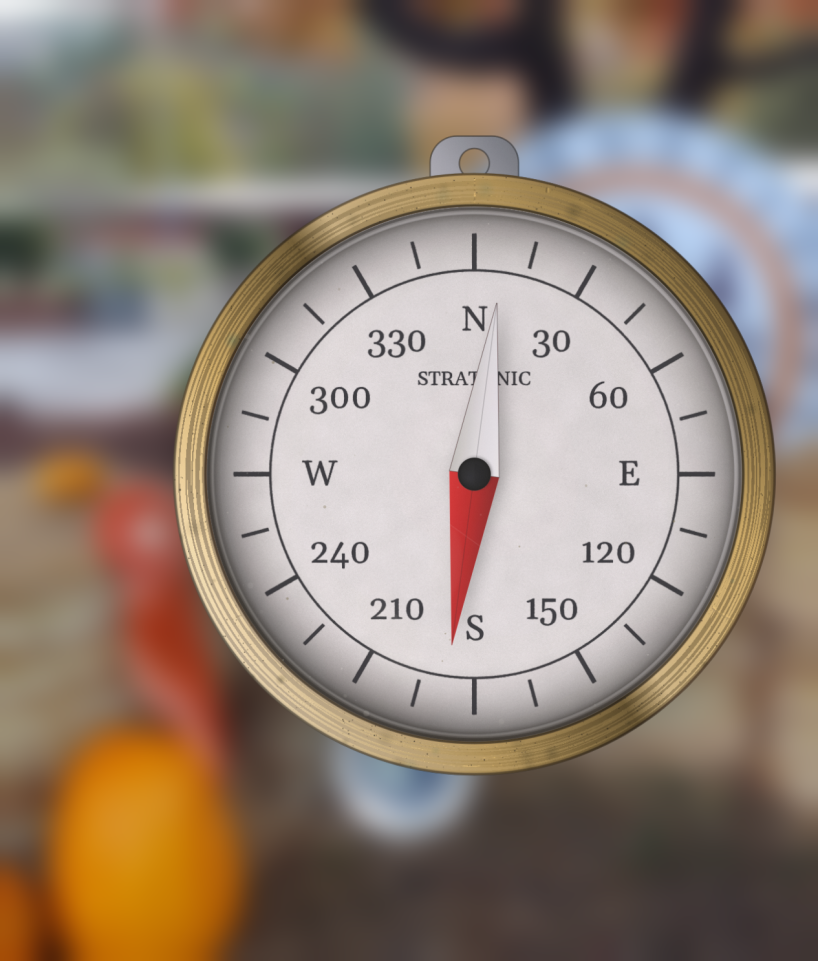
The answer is 187.5 °
